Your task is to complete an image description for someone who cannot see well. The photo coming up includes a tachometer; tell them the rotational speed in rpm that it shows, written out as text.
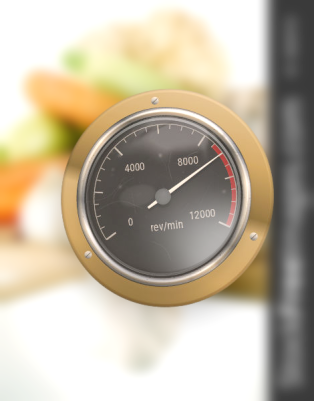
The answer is 9000 rpm
